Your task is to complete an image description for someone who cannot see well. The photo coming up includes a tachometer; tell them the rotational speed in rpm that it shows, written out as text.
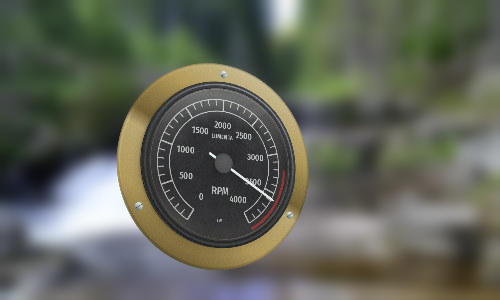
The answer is 3600 rpm
